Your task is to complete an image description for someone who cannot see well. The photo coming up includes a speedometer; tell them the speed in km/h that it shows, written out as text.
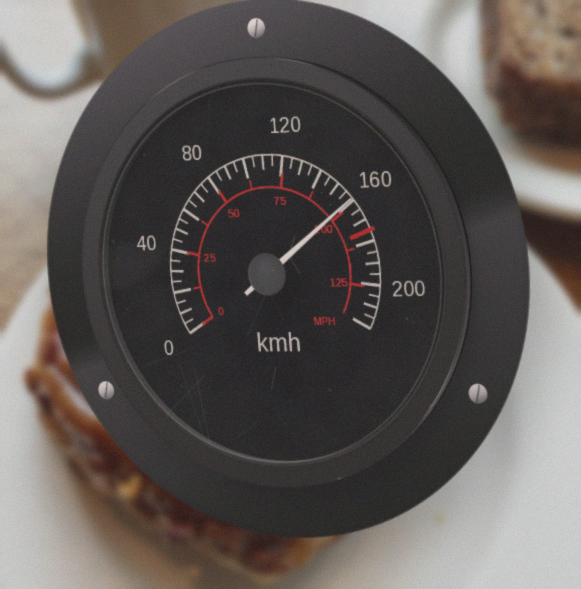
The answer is 160 km/h
